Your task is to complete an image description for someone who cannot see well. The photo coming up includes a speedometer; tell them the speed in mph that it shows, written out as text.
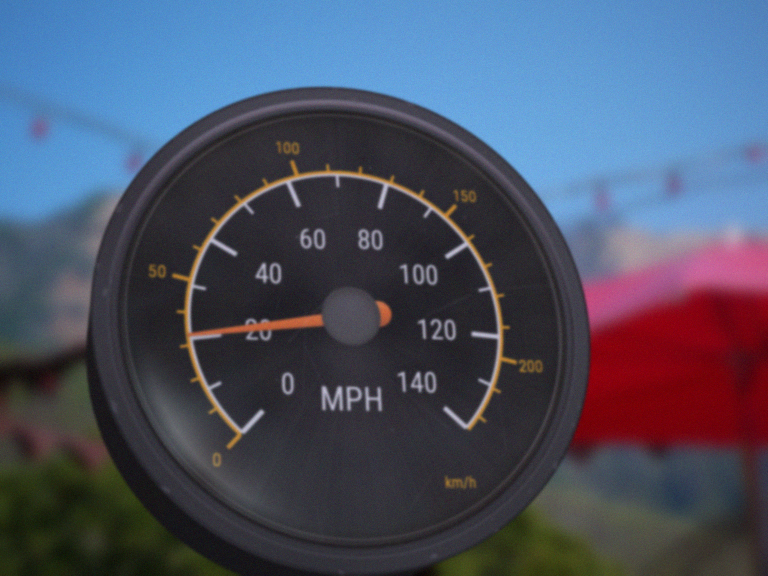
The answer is 20 mph
